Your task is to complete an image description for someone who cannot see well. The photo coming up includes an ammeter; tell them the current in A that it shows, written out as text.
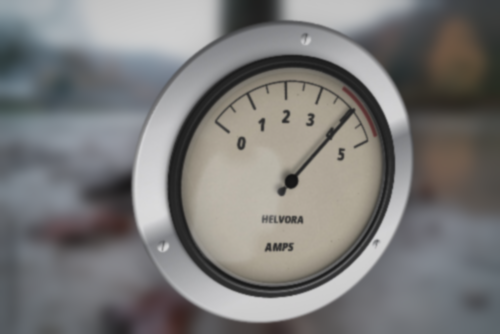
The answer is 4 A
